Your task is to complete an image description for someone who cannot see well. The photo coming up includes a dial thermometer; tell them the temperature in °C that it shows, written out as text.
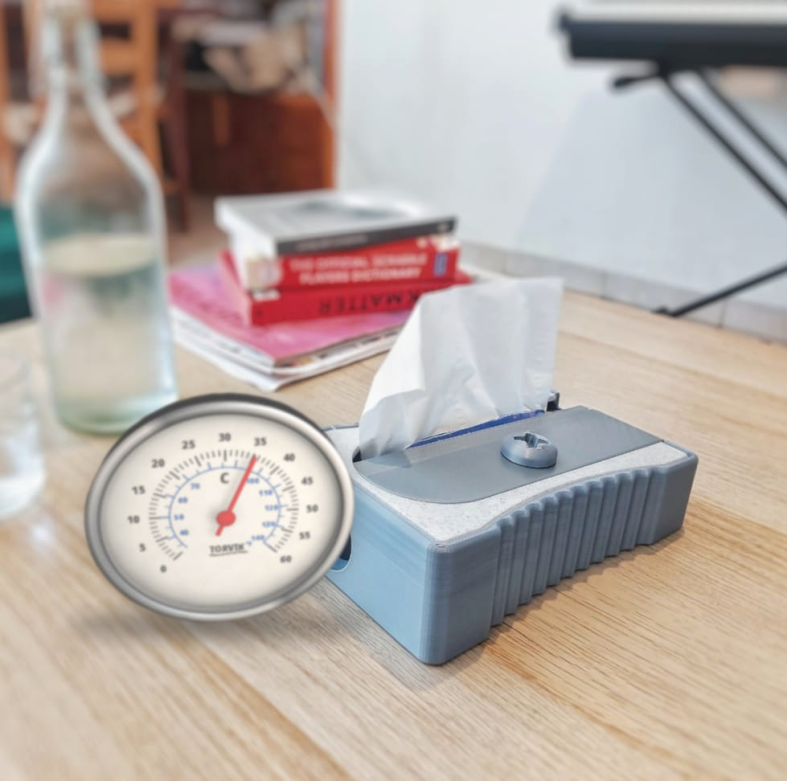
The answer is 35 °C
